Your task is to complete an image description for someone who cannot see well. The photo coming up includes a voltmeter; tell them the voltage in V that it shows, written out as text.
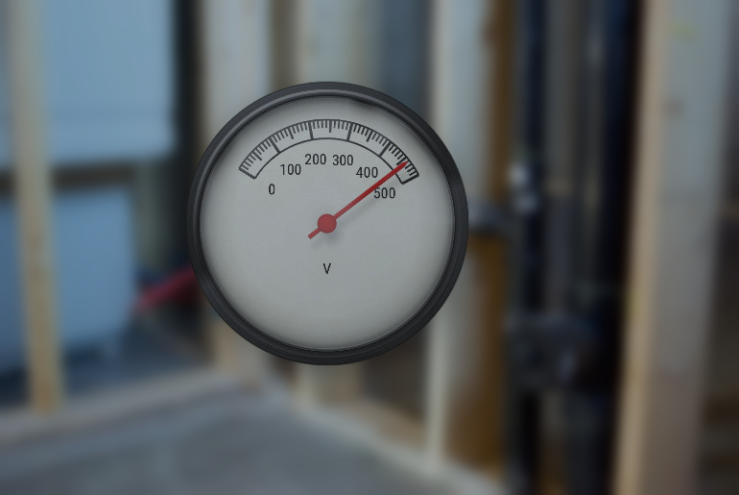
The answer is 460 V
